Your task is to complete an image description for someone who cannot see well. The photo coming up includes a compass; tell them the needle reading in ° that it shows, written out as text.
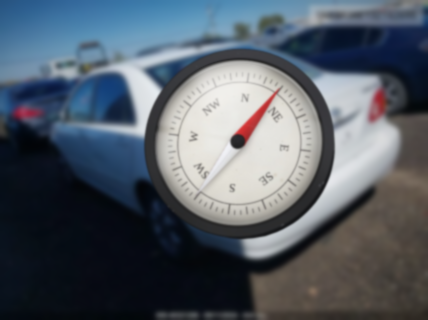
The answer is 30 °
